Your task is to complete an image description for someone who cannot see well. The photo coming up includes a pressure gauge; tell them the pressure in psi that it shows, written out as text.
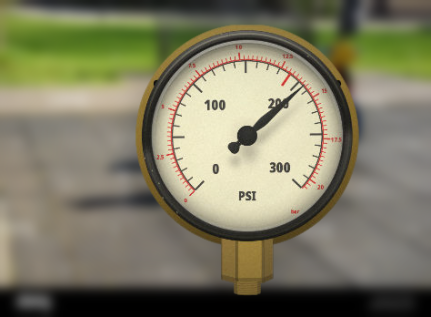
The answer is 205 psi
